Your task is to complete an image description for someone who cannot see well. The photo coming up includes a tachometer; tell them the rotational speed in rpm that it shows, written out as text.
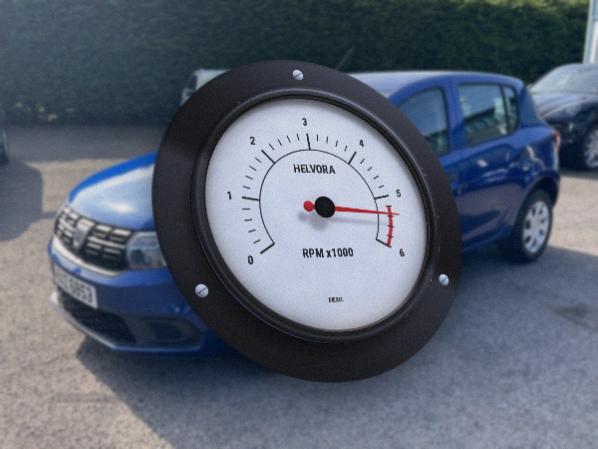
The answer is 5400 rpm
